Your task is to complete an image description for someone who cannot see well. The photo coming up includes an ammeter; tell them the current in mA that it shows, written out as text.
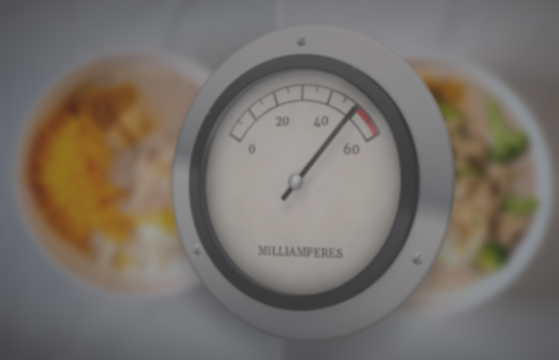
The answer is 50 mA
